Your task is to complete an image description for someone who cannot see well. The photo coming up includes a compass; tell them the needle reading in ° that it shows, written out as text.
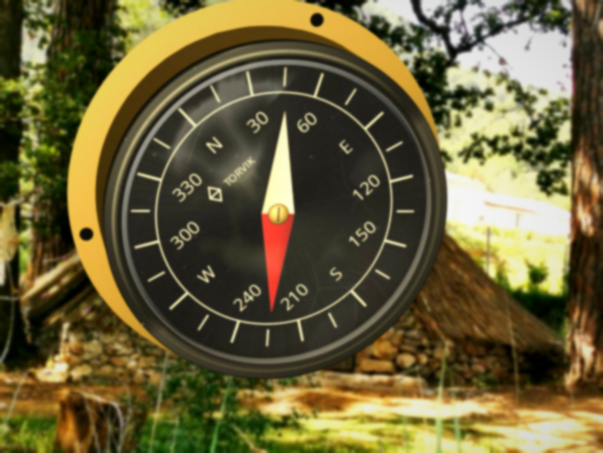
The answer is 225 °
